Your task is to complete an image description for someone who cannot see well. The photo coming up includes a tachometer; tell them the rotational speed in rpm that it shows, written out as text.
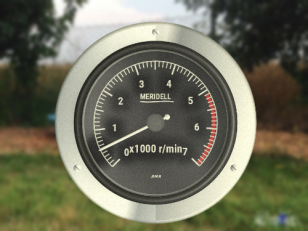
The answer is 500 rpm
